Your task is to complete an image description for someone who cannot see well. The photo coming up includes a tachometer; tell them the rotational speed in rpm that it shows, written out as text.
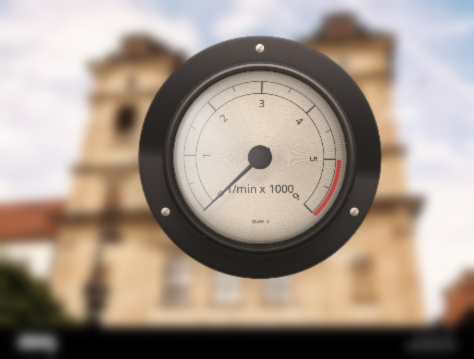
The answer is 0 rpm
